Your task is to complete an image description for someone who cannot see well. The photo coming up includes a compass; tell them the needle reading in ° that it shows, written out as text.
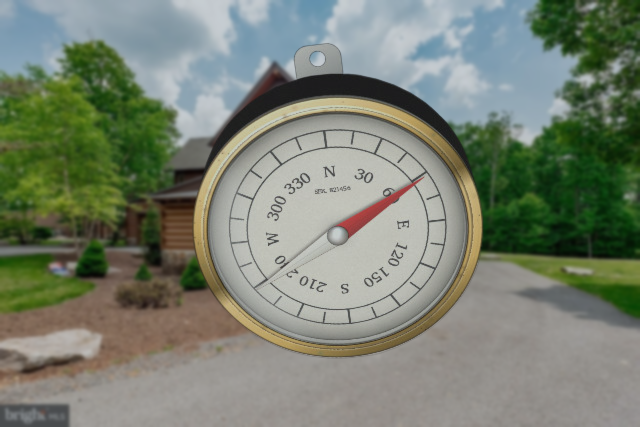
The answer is 60 °
